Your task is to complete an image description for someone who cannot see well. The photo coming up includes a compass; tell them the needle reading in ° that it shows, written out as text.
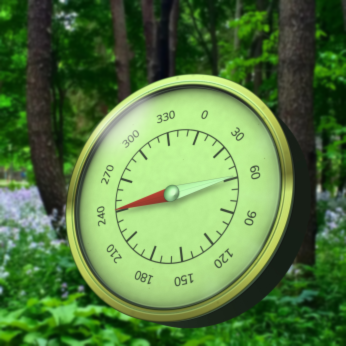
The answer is 240 °
